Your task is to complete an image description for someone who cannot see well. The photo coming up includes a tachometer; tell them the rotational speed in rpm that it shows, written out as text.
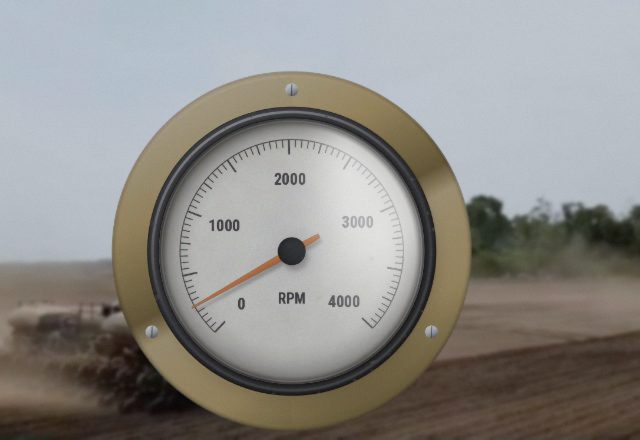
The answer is 250 rpm
